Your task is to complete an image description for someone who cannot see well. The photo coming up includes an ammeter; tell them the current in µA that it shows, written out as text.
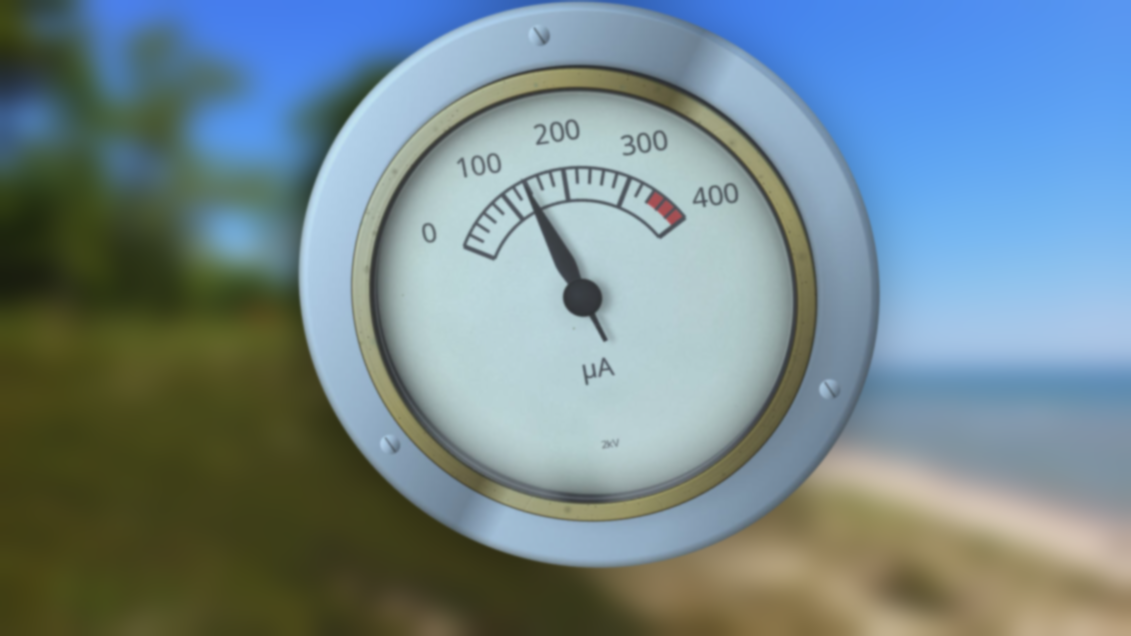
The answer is 140 µA
